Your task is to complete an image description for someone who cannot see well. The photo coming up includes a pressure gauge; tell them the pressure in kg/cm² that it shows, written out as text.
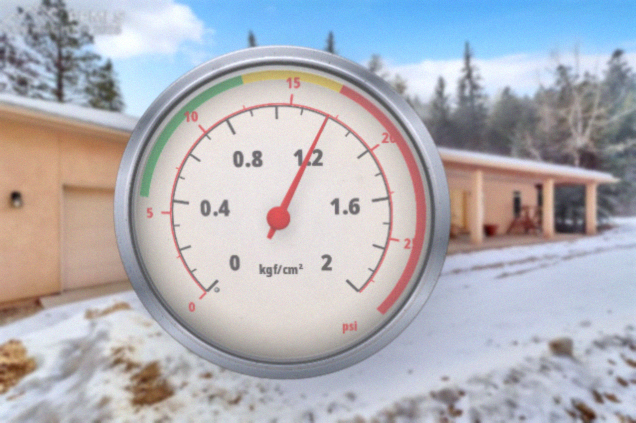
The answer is 1.2 kg/cm²
